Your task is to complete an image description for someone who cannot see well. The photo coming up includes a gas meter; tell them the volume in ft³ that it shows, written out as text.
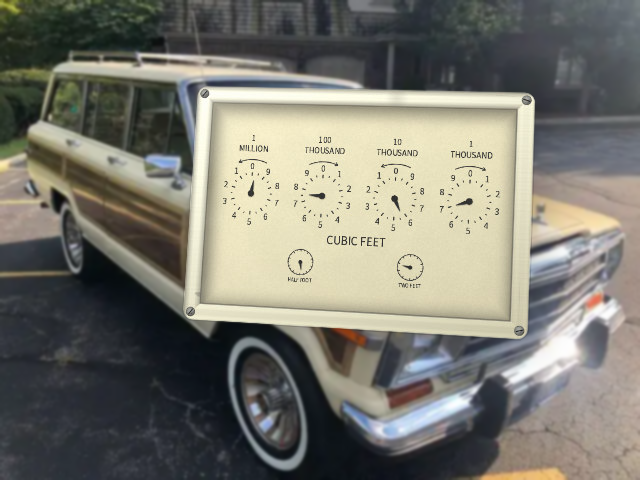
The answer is 975700 ft³
